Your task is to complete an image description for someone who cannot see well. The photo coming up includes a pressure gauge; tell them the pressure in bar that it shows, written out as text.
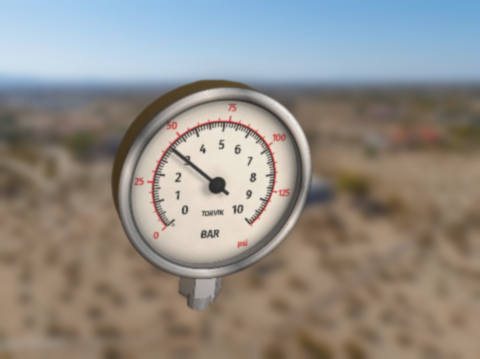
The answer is 3 bar
